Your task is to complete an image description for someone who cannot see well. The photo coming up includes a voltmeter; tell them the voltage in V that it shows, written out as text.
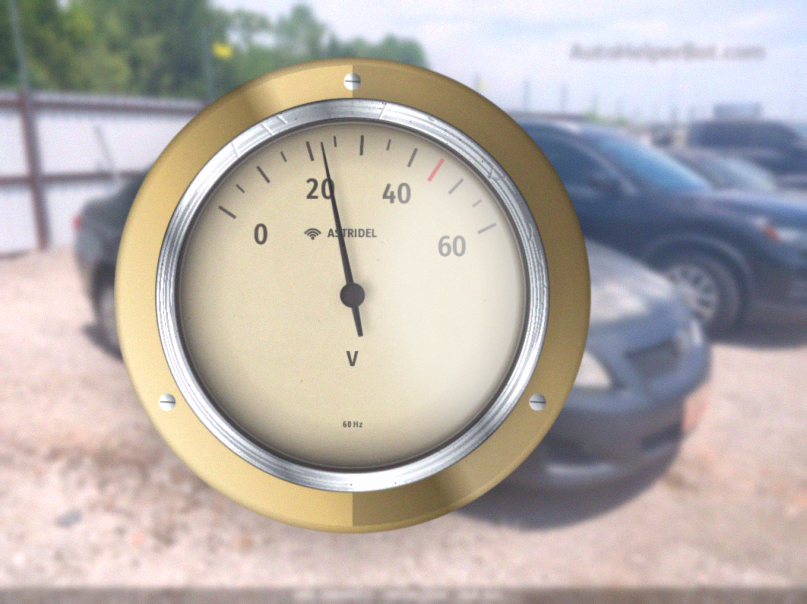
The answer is 22.5 V
